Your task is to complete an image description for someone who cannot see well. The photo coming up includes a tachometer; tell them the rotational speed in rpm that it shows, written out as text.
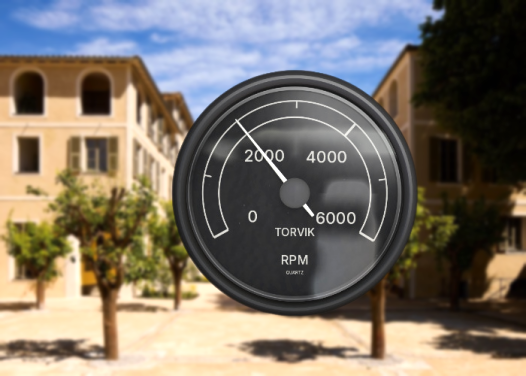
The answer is 2000 rpm
